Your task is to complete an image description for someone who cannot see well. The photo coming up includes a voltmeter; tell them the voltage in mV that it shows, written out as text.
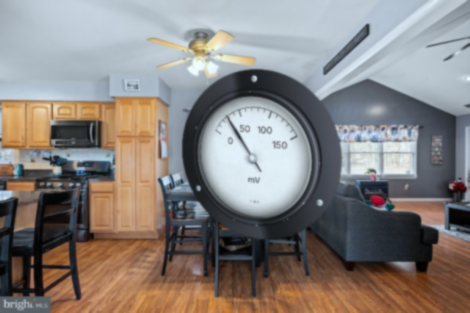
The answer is 30 mV
